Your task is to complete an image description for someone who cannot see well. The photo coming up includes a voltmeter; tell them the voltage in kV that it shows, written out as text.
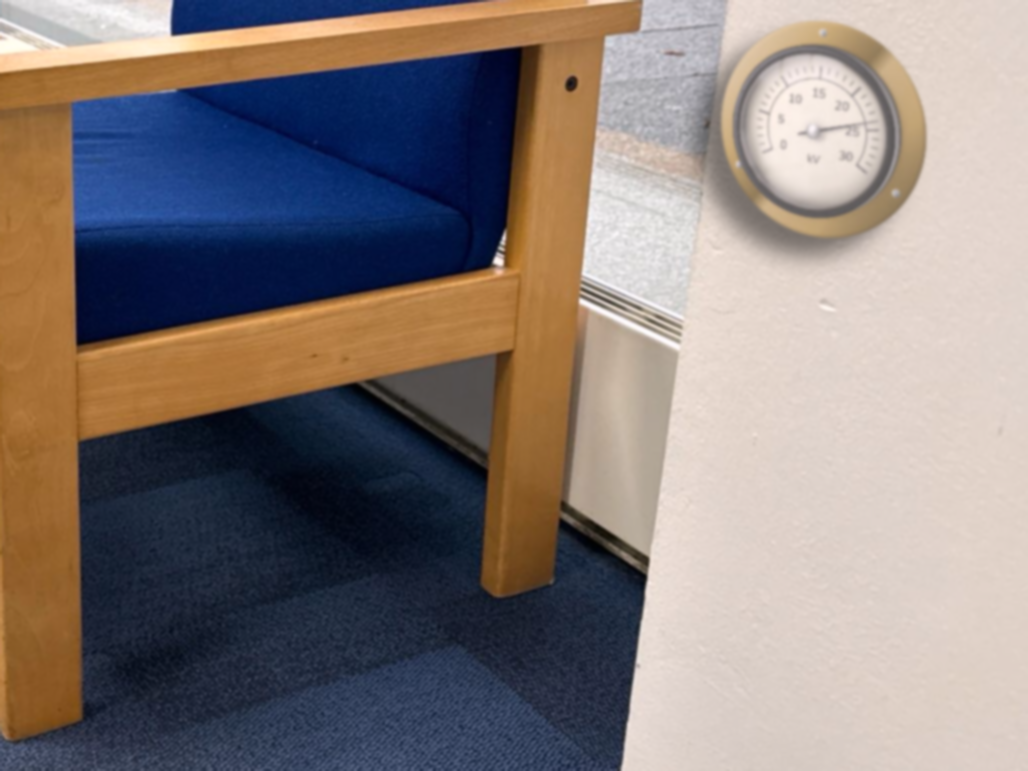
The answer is 24 kV
